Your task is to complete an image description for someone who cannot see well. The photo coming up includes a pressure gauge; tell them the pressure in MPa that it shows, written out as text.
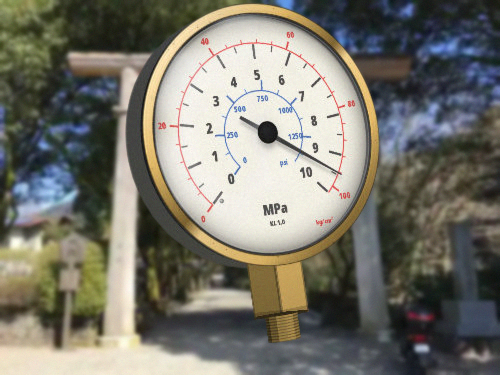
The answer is 9.5 MPa
